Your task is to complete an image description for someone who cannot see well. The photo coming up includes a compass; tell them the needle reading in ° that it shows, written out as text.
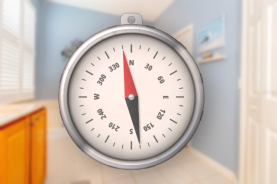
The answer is 350 °
